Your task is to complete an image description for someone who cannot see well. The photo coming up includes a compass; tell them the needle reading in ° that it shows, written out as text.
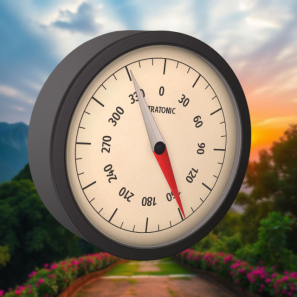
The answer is 150 °
